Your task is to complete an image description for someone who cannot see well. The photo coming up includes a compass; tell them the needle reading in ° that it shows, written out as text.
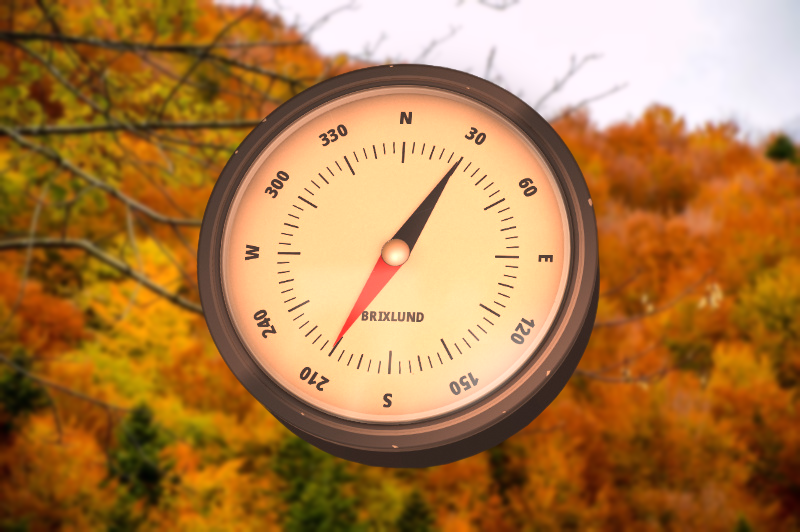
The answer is 210 °
